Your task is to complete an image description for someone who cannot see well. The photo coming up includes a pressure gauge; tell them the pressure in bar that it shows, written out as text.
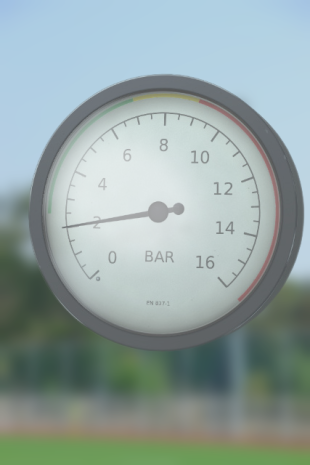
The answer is 2 bar
